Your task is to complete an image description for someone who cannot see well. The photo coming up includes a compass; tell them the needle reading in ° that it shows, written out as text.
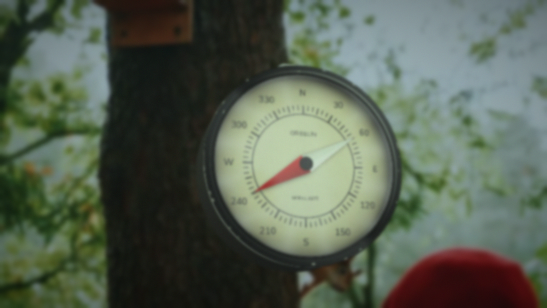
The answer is 240 °
